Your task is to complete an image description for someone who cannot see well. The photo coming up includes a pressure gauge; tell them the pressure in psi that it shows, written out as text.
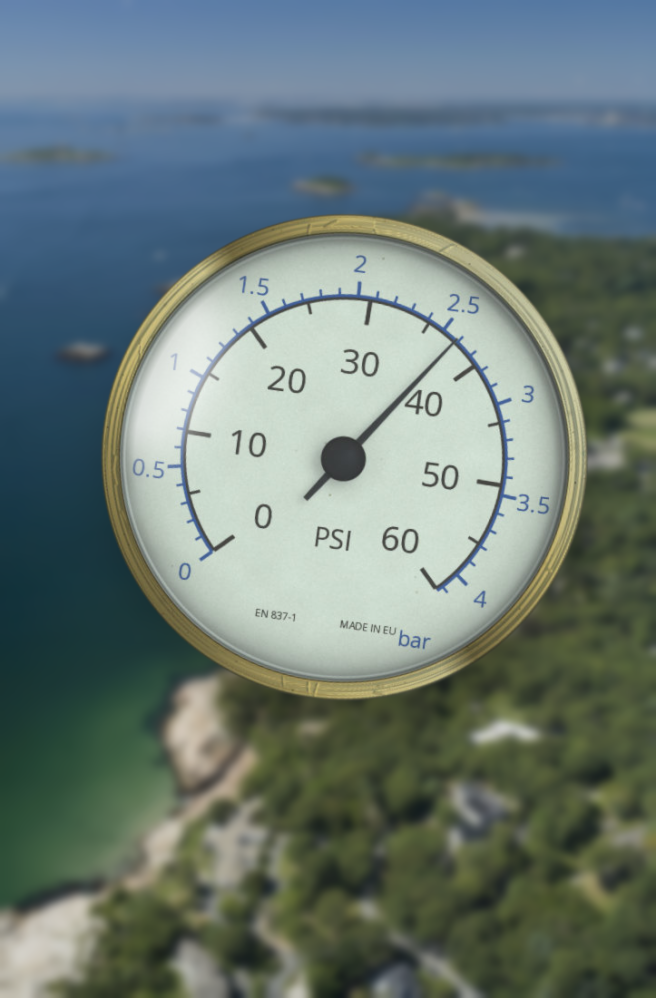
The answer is 37.5 psi
